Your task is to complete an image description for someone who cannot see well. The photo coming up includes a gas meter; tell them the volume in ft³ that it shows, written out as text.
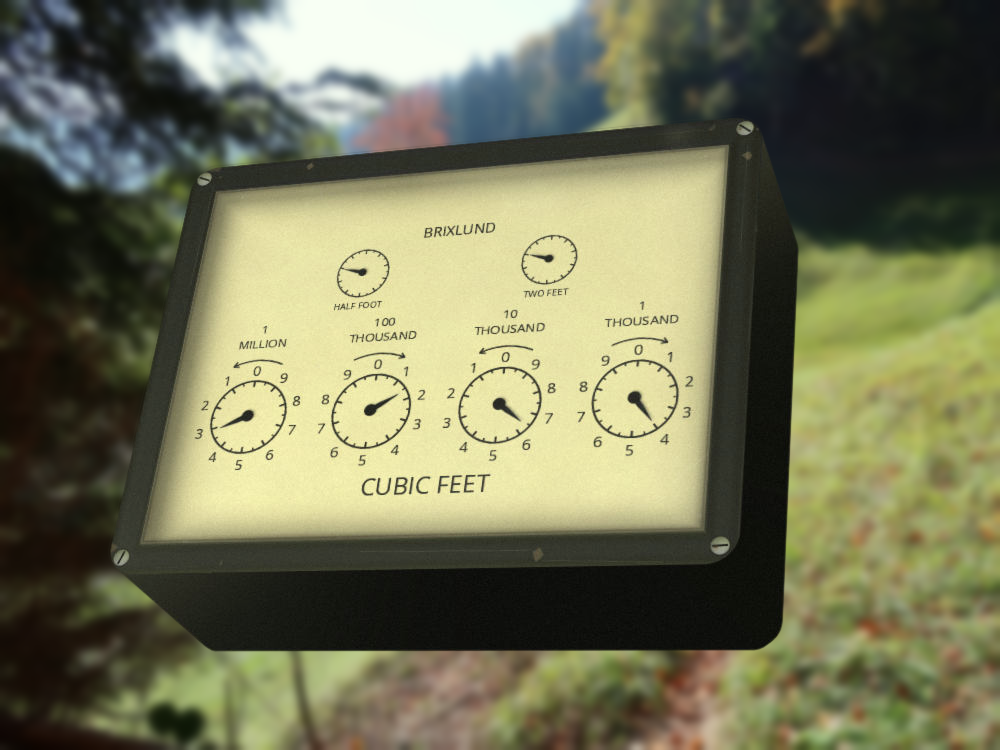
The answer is 316400 ft³
